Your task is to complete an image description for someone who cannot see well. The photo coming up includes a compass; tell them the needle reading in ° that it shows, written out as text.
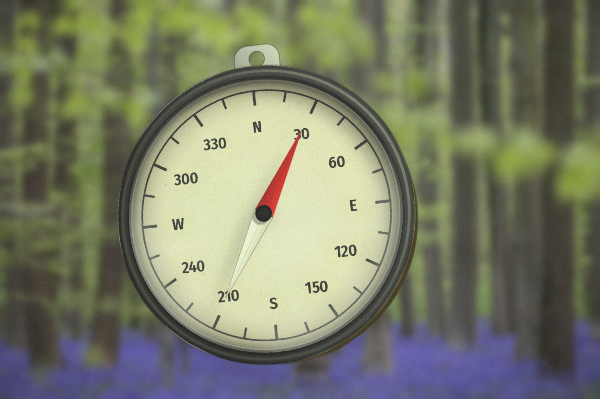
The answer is 30 °
